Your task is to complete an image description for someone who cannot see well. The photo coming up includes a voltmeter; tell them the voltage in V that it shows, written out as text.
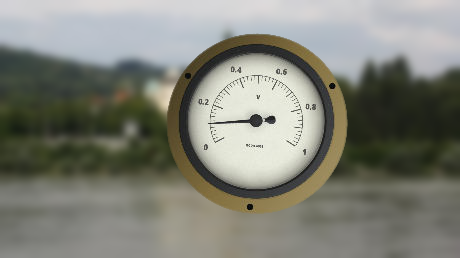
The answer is 0.1 V
